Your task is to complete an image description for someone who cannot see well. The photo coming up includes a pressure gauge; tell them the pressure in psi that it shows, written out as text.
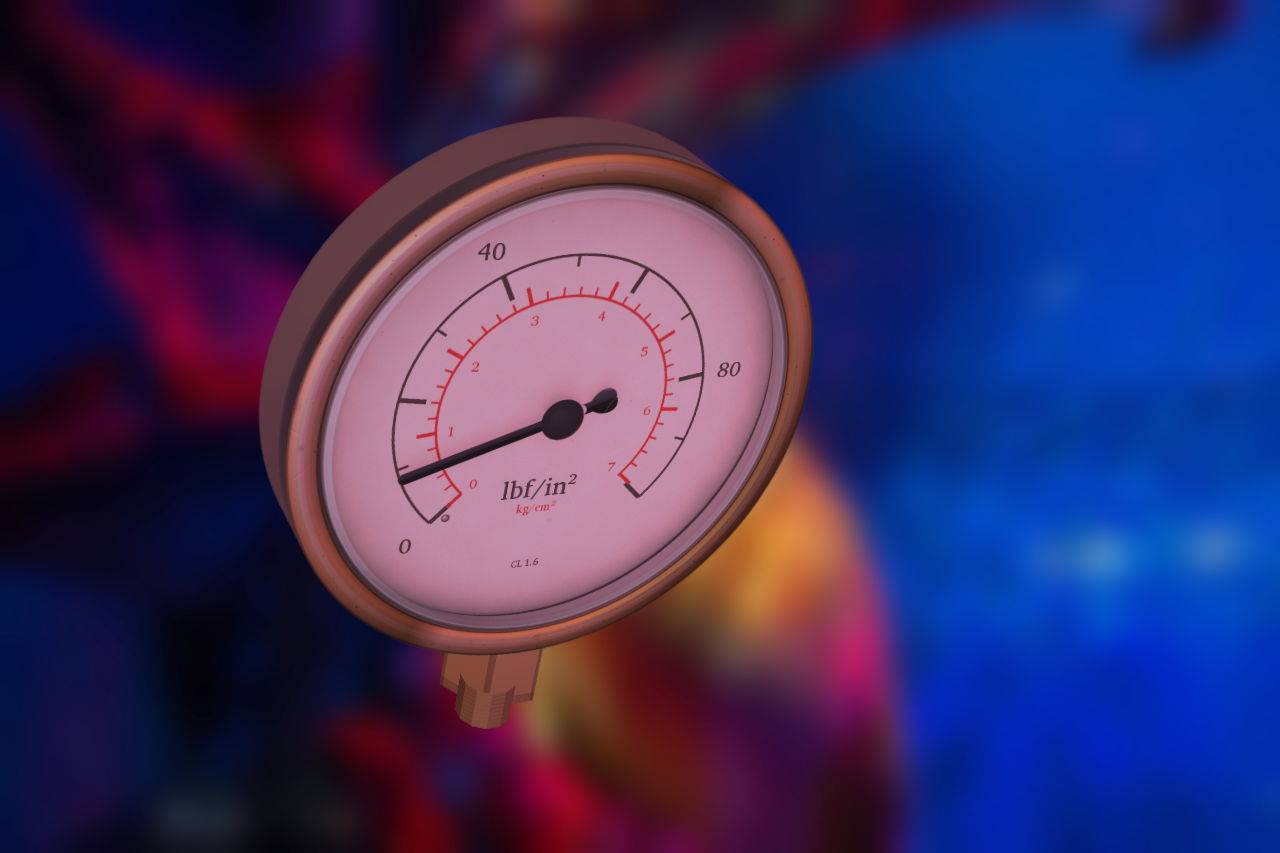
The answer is 10 psi
